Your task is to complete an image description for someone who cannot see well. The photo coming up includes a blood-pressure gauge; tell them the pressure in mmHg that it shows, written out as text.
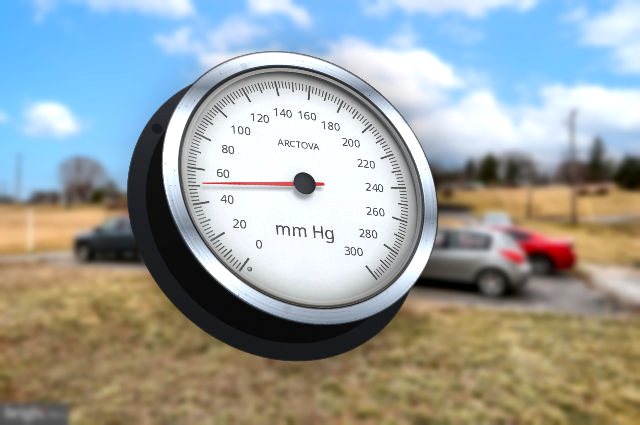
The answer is 50 mmHg
